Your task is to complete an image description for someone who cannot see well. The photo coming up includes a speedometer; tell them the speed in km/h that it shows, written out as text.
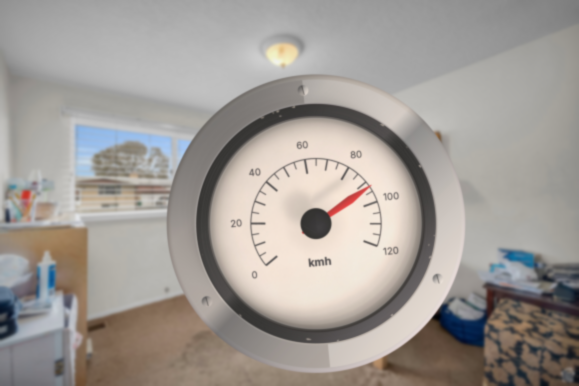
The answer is 92.5 km/h
